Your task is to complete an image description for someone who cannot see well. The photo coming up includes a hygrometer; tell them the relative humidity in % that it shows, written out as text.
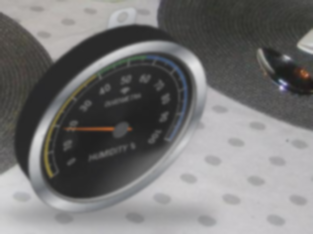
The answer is 20 %
